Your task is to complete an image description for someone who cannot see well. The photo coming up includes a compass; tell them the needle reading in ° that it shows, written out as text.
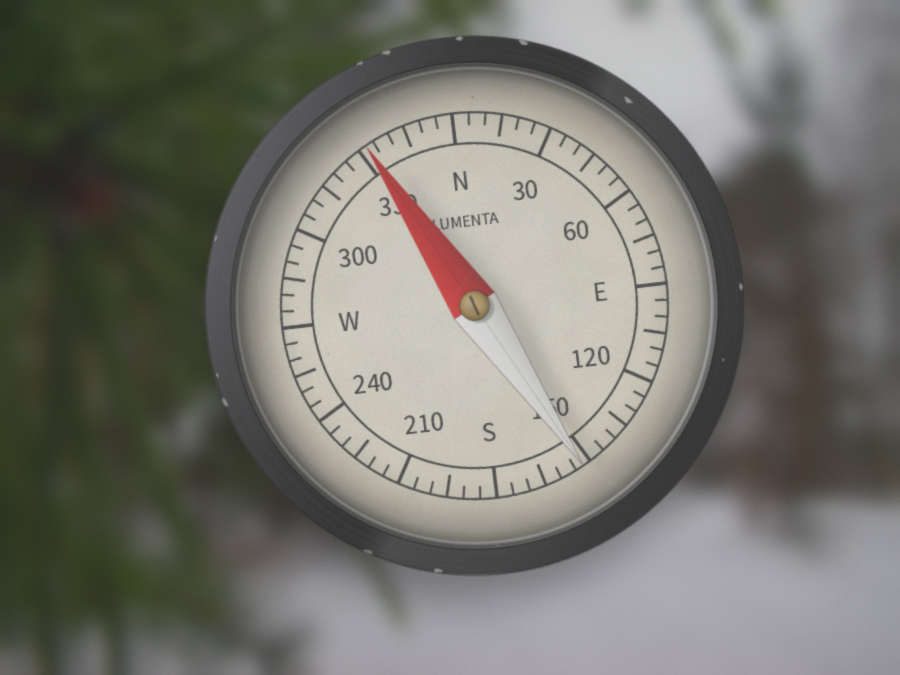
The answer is 332.5 °
